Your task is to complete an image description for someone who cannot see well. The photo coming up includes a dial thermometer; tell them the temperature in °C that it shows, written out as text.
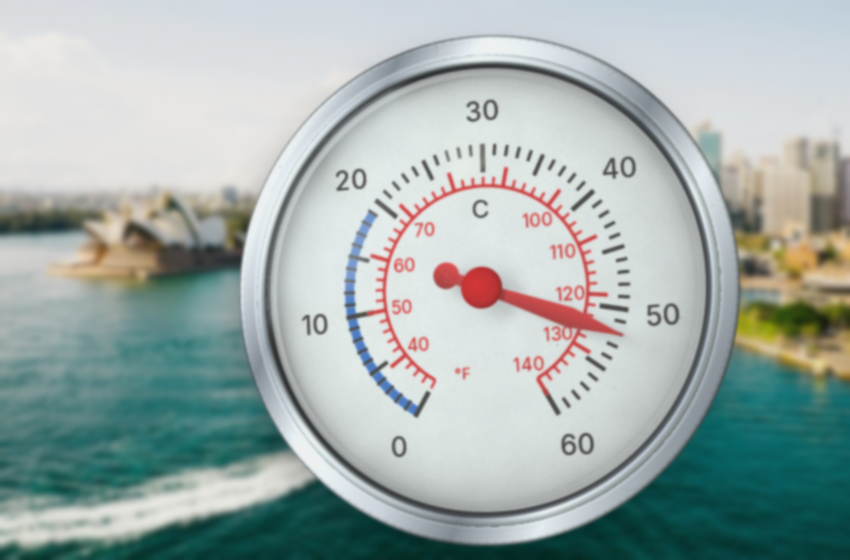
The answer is 52 °C
